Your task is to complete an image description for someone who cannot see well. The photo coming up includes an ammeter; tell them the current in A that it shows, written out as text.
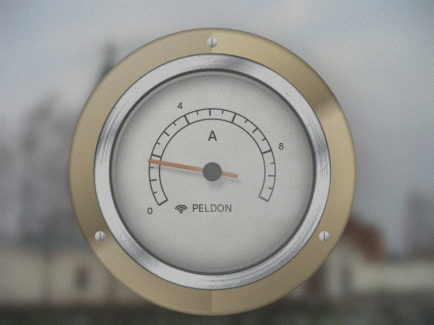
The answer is 1.75 A
